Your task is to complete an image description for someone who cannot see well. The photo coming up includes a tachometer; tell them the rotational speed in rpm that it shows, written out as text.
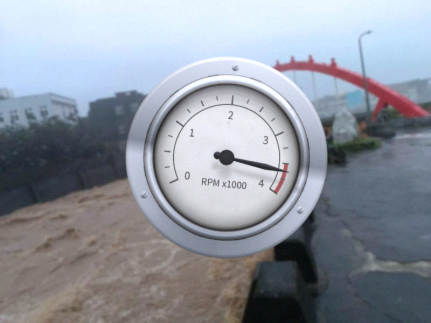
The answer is 3625 rpm
